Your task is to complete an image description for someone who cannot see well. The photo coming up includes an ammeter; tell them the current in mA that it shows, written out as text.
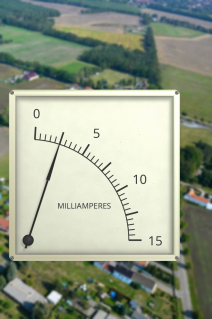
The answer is 2.5 mA
